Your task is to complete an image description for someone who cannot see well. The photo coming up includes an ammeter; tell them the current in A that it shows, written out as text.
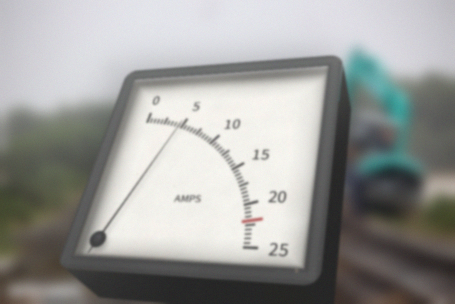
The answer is 5 A
